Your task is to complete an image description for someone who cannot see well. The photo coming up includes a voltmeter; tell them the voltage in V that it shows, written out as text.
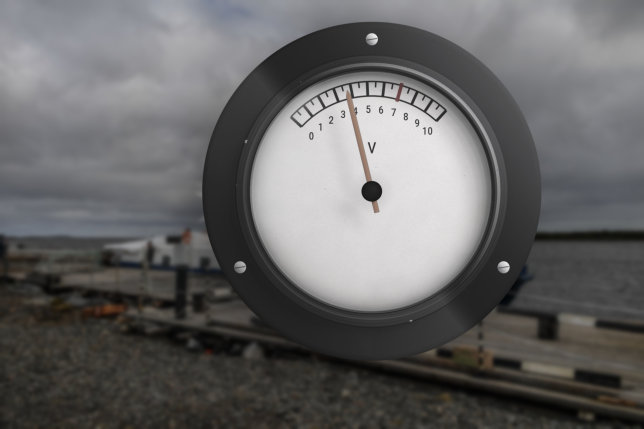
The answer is 3.75 V
